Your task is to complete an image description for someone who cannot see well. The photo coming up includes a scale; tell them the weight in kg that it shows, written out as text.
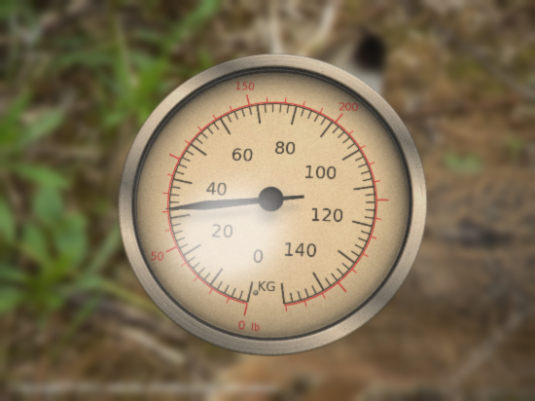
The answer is 32 kg
